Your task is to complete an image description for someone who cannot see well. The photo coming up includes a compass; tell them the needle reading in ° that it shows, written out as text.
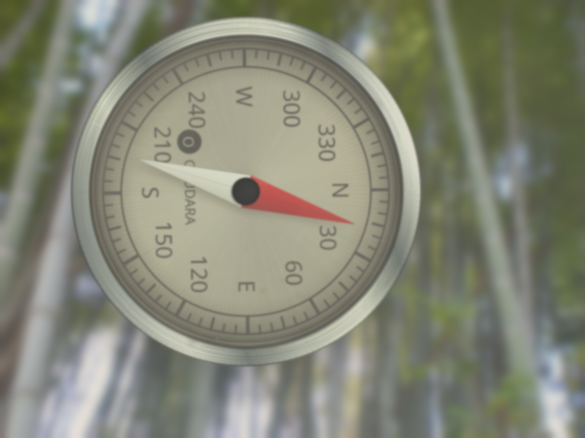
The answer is 17.5 °
